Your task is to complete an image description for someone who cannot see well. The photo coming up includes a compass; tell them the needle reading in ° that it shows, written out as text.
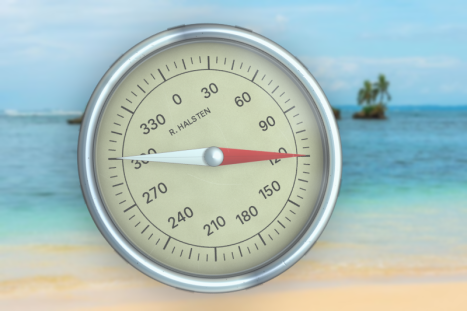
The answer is 120 °
